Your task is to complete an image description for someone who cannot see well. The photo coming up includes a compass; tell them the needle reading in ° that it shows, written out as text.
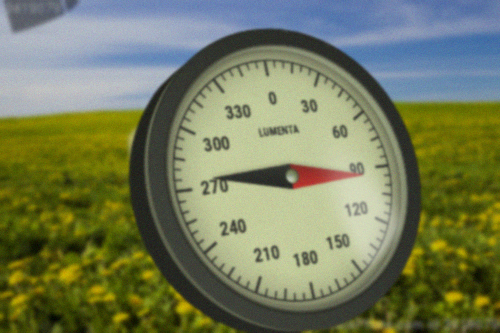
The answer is 95 °
